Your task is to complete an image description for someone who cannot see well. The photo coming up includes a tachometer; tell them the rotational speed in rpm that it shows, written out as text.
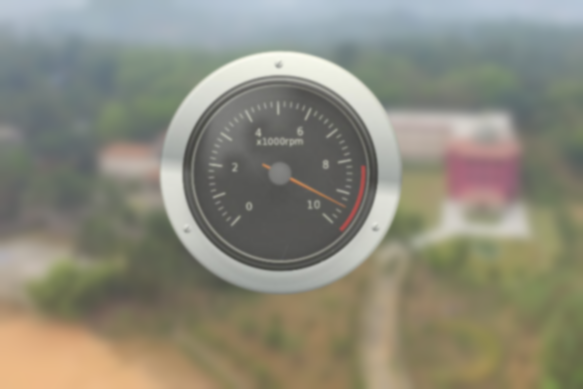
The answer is 9400 rpm
